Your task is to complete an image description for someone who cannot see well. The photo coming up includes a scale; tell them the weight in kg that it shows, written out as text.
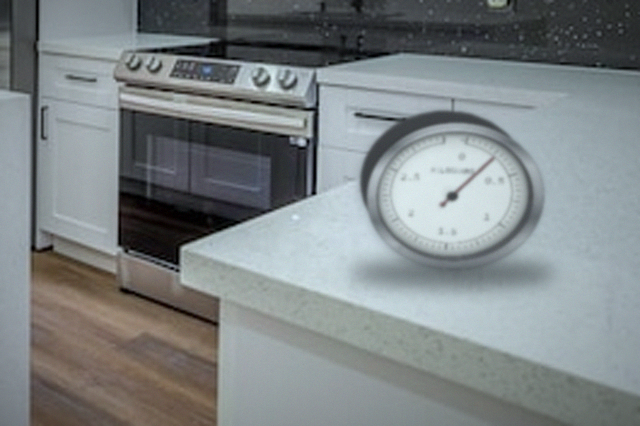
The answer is 0.25 kg
